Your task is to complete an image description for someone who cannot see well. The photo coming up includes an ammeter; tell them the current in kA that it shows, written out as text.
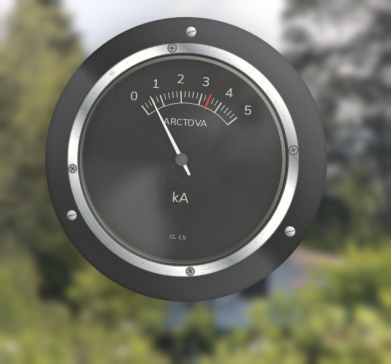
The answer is 0.6 kA
